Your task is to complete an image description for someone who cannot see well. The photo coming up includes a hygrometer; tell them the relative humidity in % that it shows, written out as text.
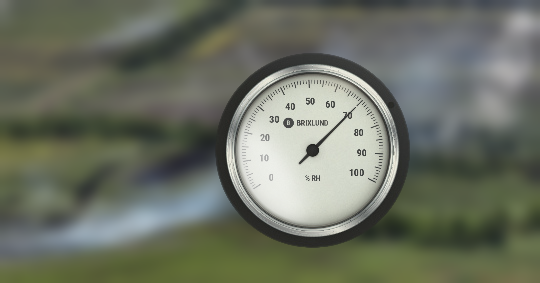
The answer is 70 %
